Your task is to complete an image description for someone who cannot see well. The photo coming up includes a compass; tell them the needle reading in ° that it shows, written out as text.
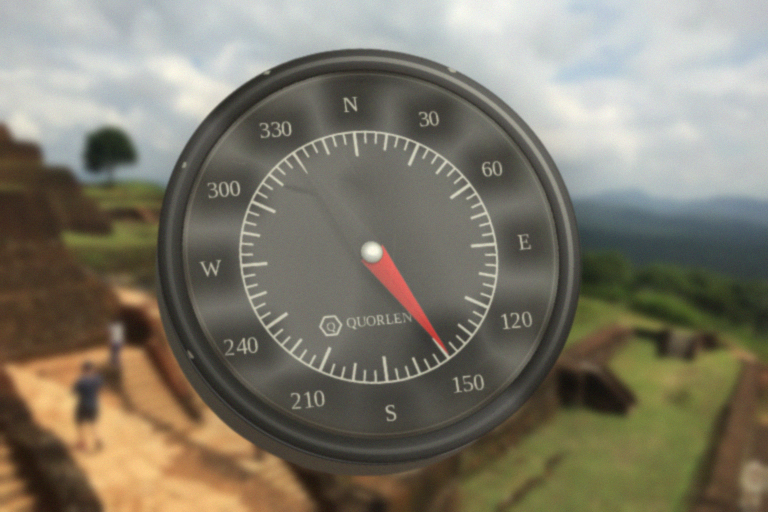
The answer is 150 °
